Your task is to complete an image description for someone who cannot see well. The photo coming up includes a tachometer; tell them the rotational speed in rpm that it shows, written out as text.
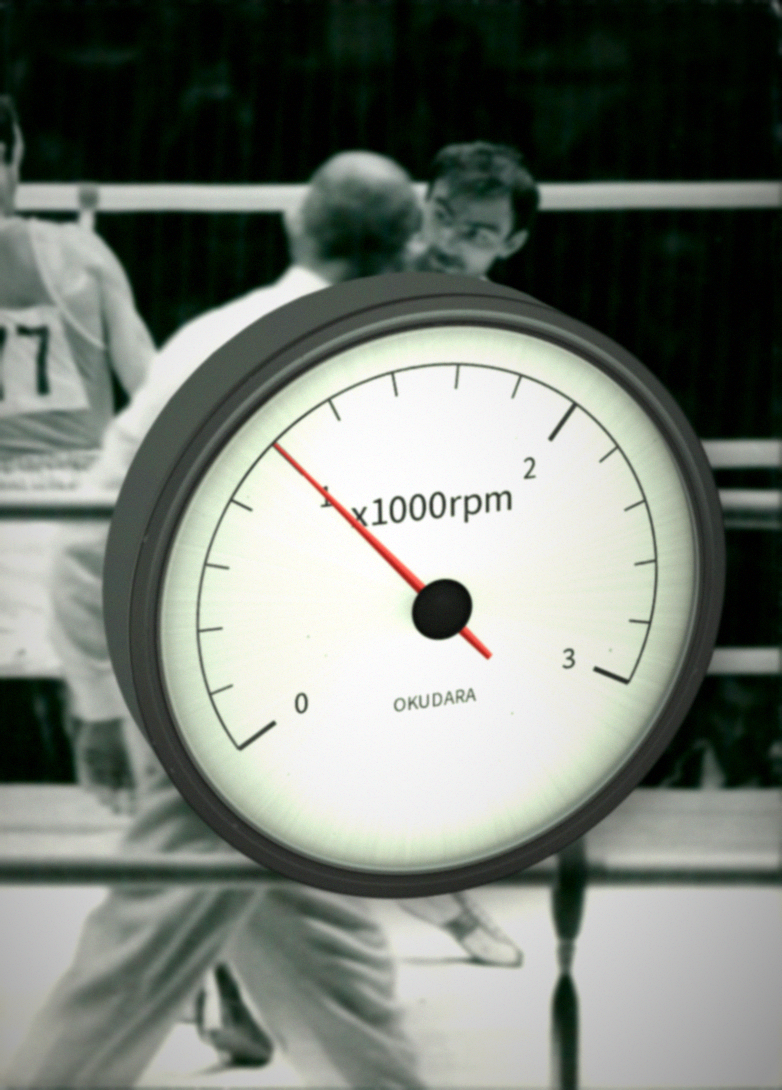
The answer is 1000 rpm
